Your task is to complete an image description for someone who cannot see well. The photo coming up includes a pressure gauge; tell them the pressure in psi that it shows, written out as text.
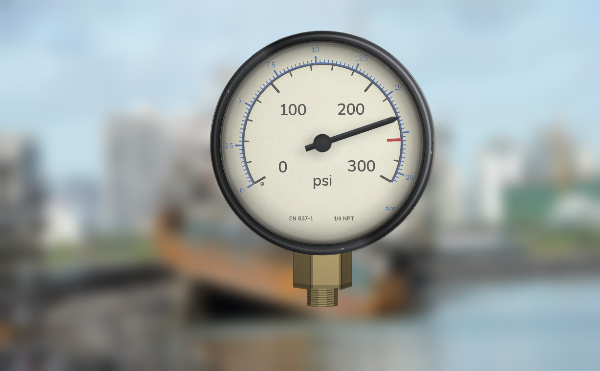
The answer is 240 psi
